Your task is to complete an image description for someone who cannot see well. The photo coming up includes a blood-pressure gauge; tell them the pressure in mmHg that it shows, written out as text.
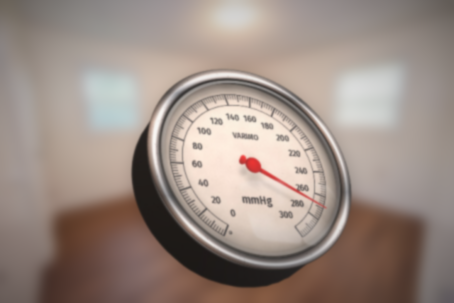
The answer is 270 mmHg
